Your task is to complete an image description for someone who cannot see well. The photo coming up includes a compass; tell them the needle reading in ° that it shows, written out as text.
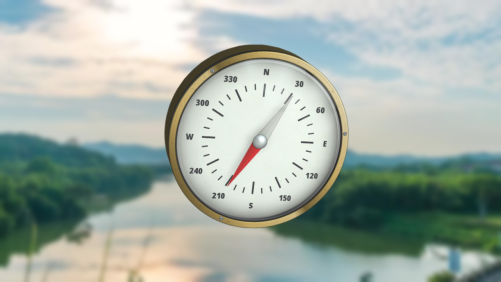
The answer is 210 °
